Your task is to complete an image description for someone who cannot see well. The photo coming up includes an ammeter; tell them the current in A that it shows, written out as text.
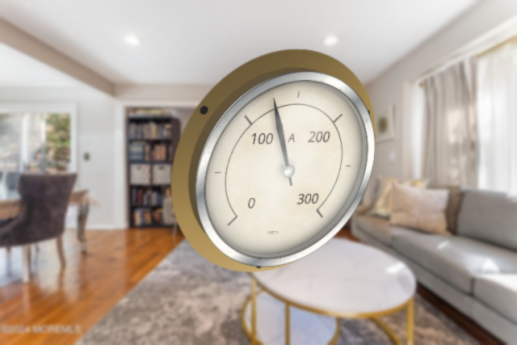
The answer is 125 A
